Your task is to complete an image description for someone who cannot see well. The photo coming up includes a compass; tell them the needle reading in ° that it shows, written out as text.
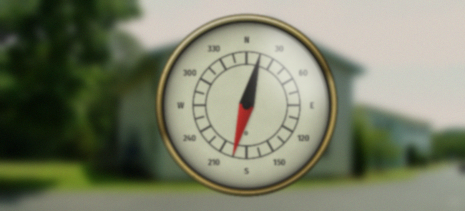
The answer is 195 °
